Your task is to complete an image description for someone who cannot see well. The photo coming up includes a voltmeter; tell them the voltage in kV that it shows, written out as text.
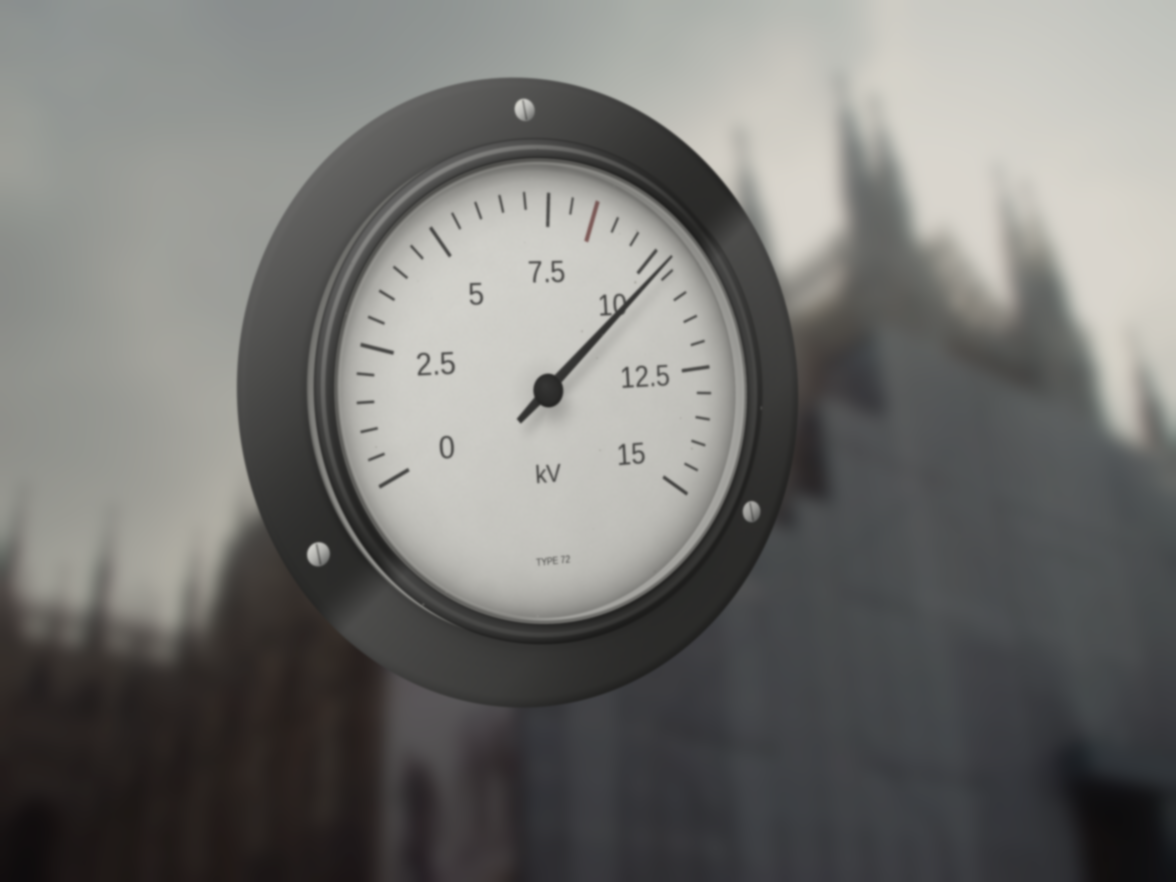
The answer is 10.25 kV
